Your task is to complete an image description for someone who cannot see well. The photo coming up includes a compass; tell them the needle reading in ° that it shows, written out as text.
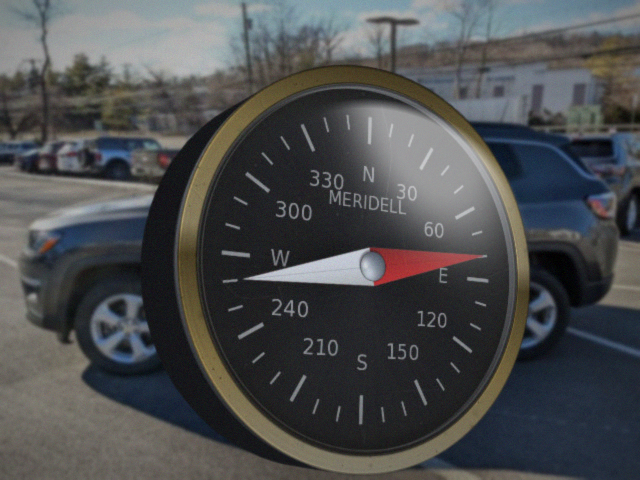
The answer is 80 °
